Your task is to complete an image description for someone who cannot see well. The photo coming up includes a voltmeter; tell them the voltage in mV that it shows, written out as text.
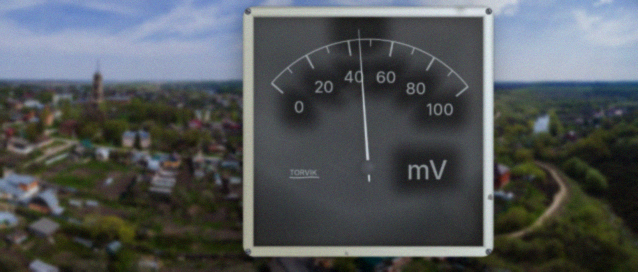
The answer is 45 mV
